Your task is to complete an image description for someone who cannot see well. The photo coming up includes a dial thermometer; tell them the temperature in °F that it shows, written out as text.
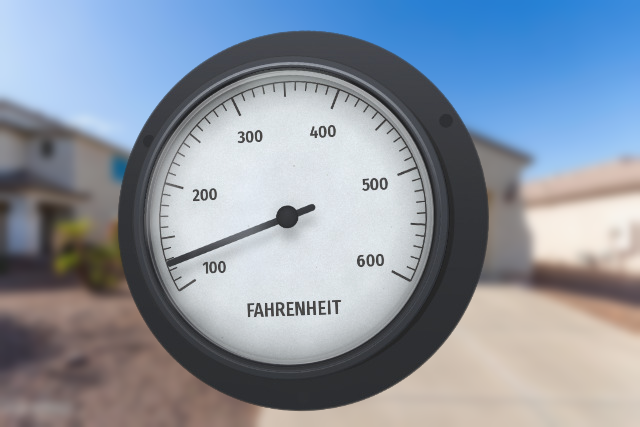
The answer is 125 °F
